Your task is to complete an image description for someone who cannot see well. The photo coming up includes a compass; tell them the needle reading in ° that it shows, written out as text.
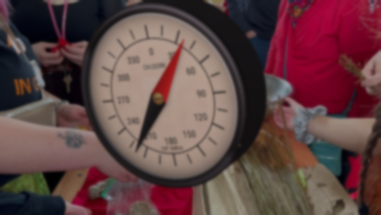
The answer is 37.5 °
